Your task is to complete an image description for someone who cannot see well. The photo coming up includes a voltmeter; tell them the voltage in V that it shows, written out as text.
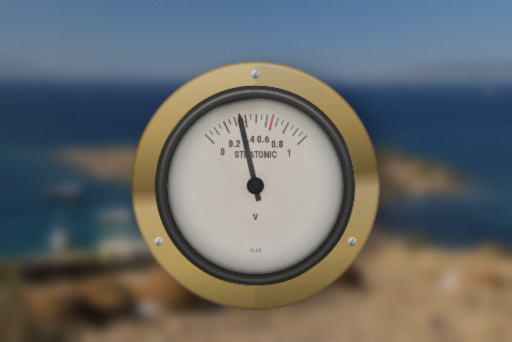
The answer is 0.35 V
